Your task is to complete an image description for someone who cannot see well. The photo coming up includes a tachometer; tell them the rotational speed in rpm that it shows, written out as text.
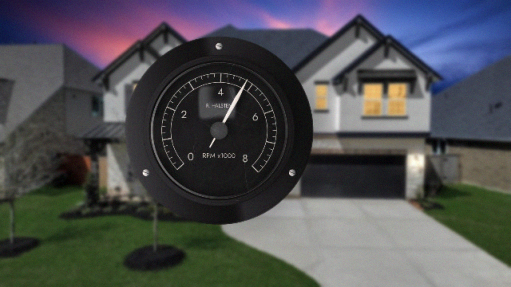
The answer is 4800 rpm
